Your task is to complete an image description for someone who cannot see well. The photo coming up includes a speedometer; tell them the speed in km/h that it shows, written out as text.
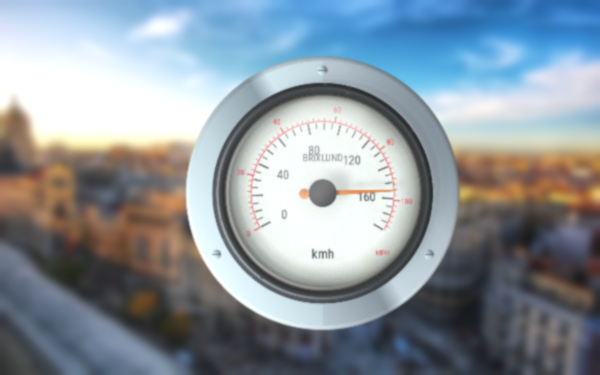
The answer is 155 km/h
